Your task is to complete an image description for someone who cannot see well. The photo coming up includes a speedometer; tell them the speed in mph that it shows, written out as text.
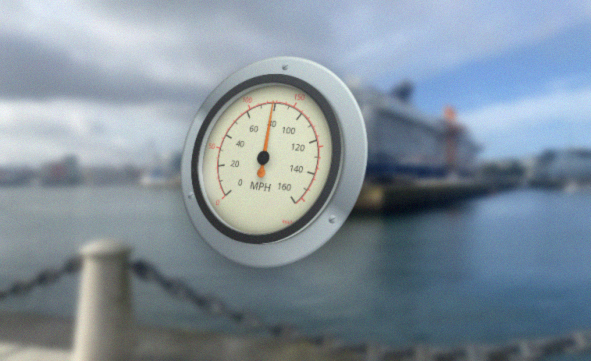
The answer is 80 mph
